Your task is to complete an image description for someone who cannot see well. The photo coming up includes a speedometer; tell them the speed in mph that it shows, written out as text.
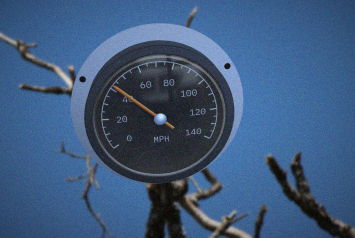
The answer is 42.5 mph
